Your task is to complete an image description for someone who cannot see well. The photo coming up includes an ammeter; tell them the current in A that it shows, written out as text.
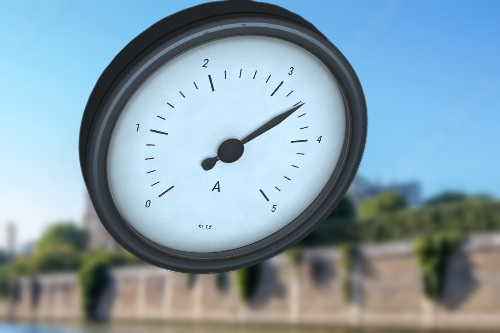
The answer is 3.4 A
